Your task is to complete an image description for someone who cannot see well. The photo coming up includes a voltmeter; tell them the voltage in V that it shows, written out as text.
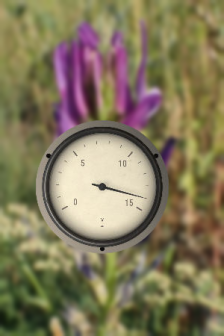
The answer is 14 V
